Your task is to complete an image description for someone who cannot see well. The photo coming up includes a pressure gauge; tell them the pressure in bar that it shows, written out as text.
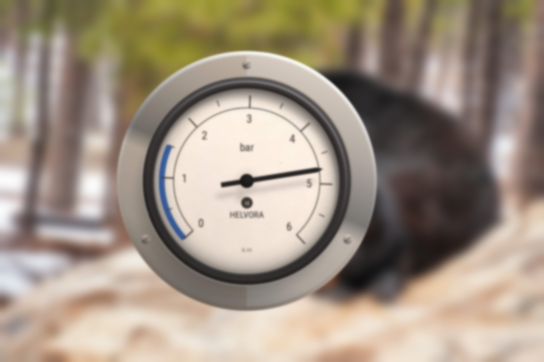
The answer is 4.75 bar
